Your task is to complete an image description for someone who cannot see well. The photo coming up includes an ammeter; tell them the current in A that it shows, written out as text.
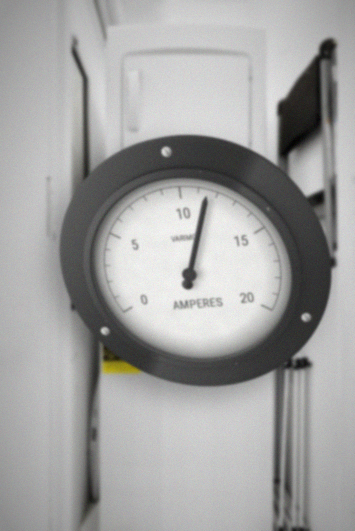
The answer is 11.5 A
